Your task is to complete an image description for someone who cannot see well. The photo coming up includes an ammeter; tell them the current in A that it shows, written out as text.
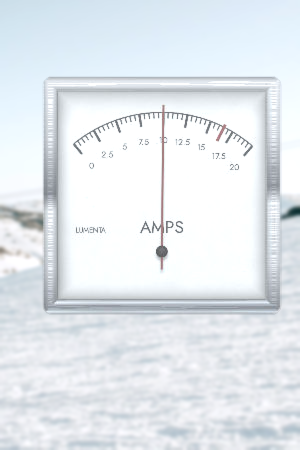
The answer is 10 A
